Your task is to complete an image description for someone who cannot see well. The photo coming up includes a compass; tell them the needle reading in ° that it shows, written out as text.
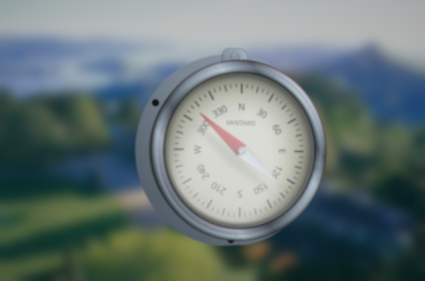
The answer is 310 °
